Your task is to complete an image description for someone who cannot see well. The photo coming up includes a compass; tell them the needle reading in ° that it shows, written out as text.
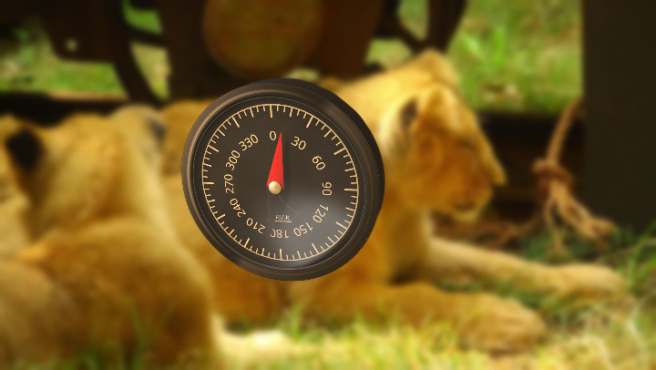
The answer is 10 °
